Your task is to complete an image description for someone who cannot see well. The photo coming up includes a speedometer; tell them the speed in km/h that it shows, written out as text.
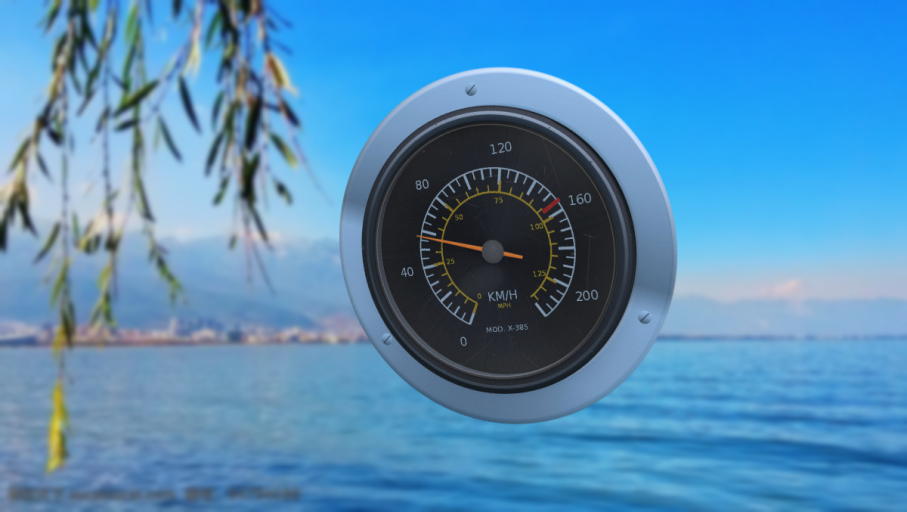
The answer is 57.5 km/h
